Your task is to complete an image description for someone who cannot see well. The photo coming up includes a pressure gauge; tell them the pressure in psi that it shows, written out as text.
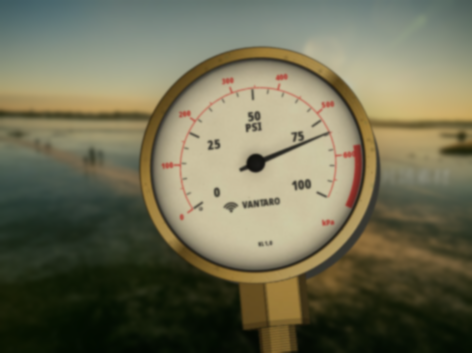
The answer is 80 psi
